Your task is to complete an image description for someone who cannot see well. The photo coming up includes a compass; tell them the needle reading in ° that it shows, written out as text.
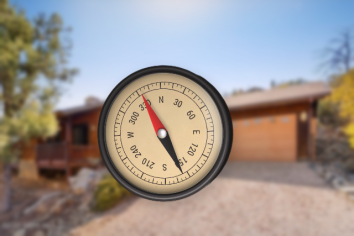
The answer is 335 °
